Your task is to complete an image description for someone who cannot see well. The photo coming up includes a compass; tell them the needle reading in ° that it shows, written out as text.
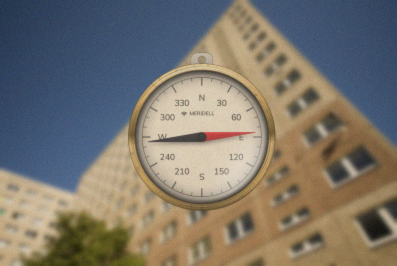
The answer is 85 °
